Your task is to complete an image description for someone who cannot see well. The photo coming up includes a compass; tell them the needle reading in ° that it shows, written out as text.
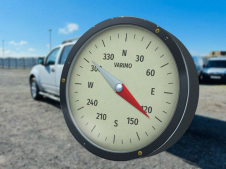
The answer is 125 °
